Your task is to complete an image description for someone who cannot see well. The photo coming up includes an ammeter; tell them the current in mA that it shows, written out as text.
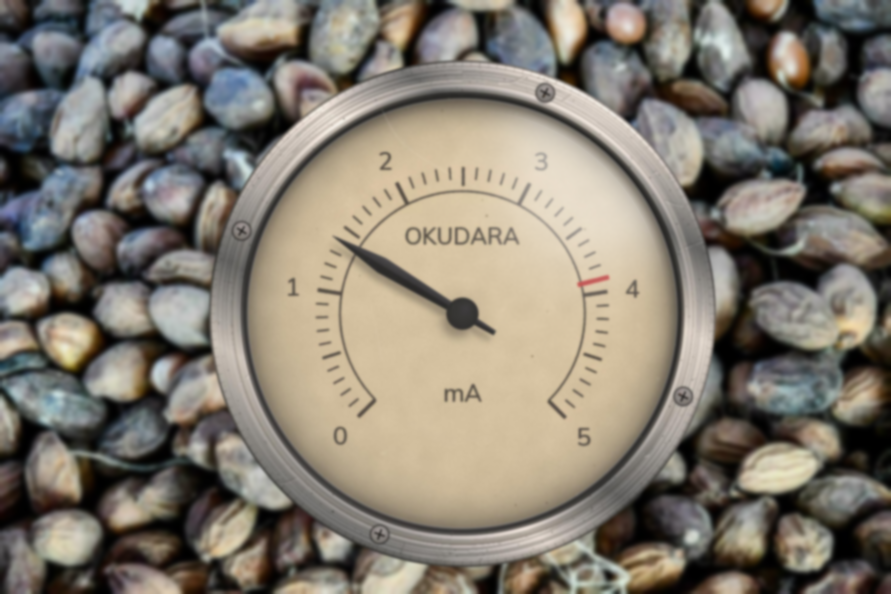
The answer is 1.4 mA
